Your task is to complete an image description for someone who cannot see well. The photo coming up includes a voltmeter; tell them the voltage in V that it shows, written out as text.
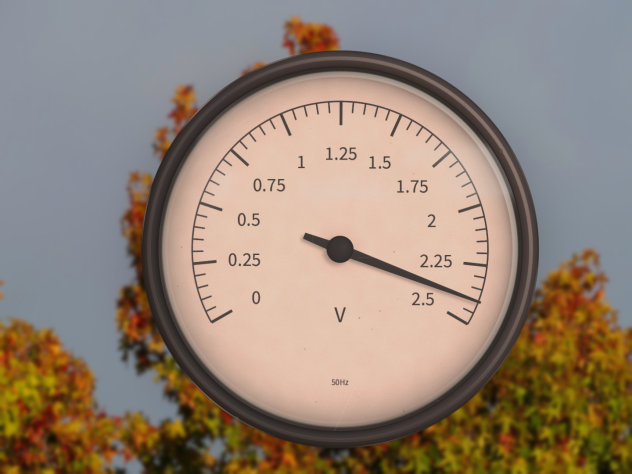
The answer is 2.4 V
